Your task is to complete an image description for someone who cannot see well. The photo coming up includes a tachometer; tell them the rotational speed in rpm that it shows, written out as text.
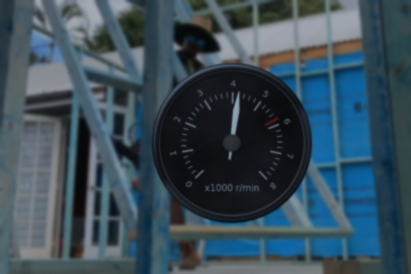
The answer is 4200 rpm
